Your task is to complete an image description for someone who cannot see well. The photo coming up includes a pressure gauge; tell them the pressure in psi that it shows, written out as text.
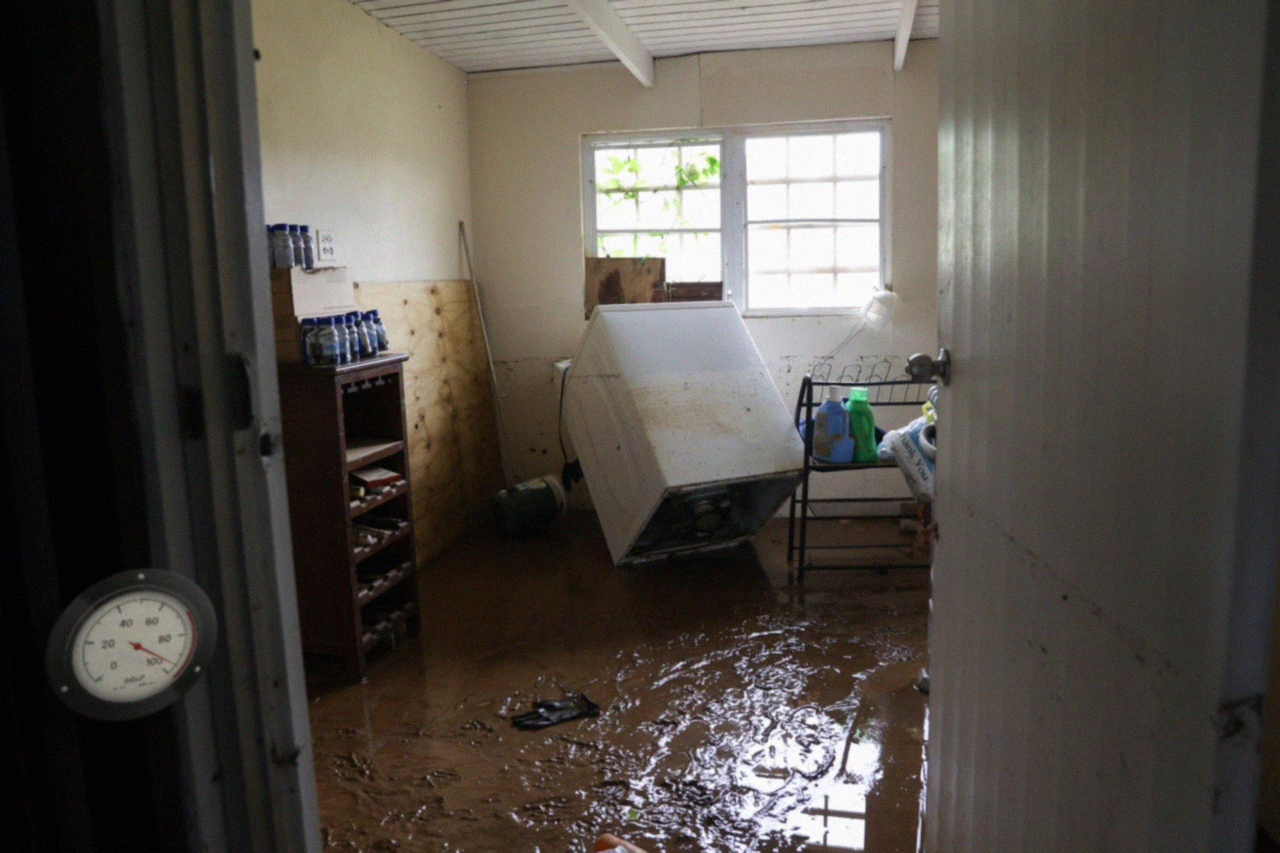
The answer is 95 psi
